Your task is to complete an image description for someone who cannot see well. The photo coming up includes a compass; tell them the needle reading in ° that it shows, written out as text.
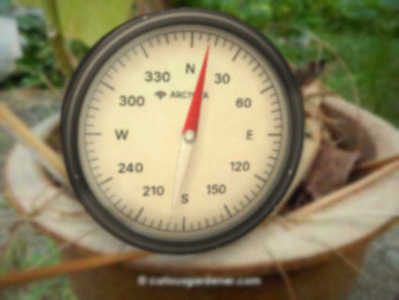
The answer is 10 °
